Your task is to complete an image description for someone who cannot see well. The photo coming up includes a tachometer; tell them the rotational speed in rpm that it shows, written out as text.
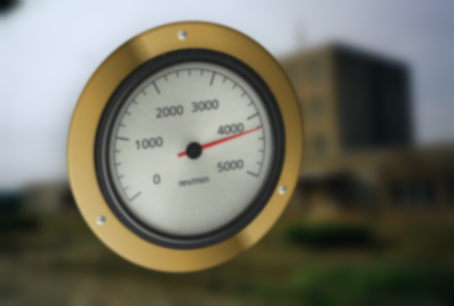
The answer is 4200 rpm
